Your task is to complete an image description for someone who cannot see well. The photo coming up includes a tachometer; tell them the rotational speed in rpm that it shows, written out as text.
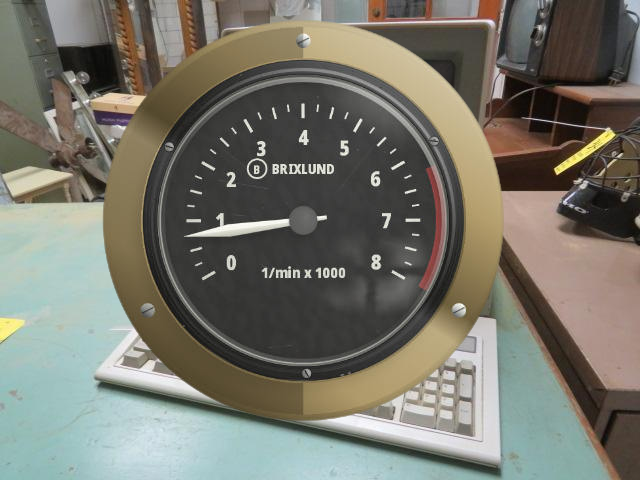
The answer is 750 rpm
